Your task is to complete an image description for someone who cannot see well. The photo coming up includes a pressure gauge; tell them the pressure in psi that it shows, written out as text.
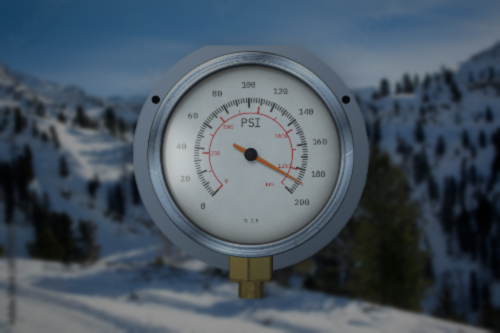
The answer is 190 psi
